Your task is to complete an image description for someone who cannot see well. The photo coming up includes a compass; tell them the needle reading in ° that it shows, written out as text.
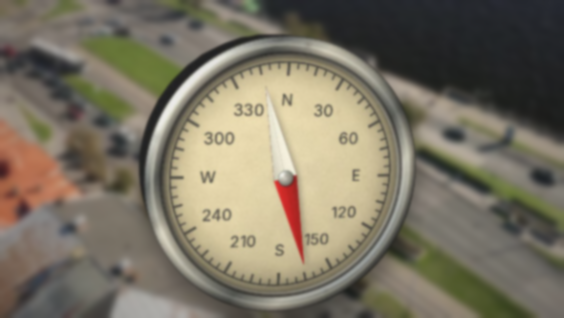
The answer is 165 °
